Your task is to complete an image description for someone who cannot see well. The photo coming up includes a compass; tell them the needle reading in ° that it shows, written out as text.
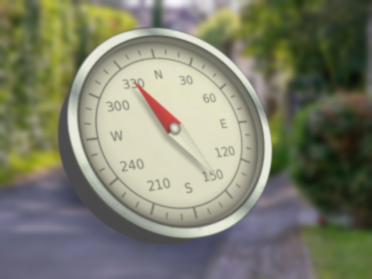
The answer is 330 °
